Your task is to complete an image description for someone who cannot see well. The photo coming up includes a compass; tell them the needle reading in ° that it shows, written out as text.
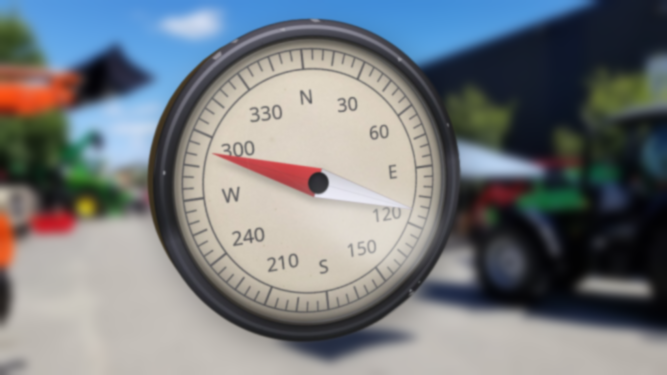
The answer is 292.5 °
